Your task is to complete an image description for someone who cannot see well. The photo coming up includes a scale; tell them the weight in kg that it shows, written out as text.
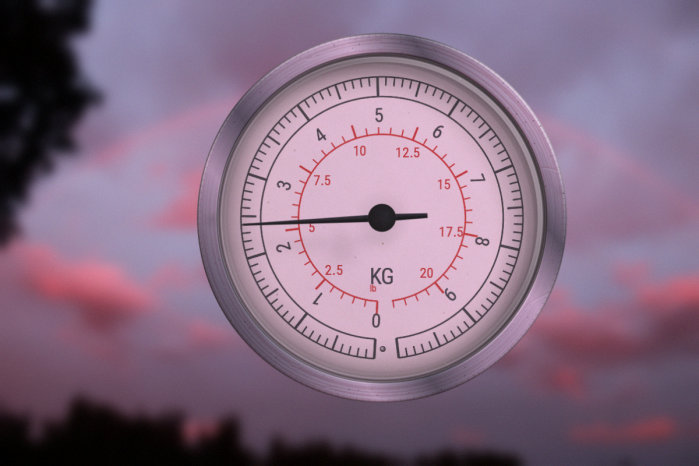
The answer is 2.4 kg
